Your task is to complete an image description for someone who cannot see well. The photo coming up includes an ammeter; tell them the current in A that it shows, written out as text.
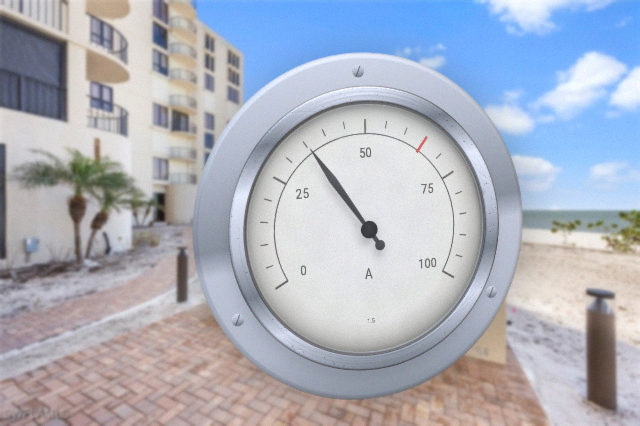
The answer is 35 A
